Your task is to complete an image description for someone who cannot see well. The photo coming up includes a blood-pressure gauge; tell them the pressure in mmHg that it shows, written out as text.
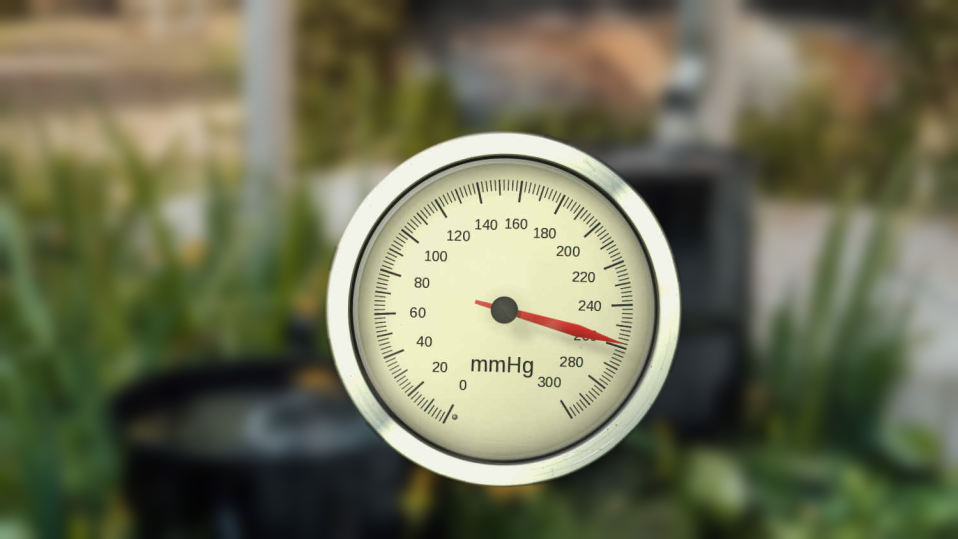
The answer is 258 mmHg
